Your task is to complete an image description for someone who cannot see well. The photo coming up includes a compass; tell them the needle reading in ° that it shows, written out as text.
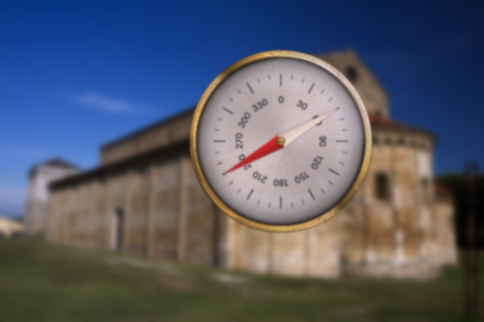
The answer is 240 °
